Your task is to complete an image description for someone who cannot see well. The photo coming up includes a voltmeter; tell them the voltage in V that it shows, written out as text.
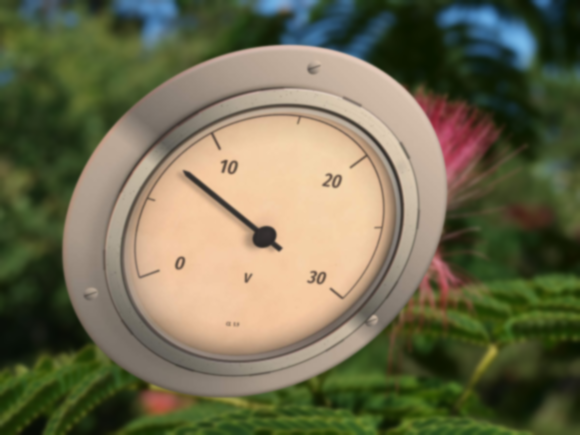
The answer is 7.5 V
